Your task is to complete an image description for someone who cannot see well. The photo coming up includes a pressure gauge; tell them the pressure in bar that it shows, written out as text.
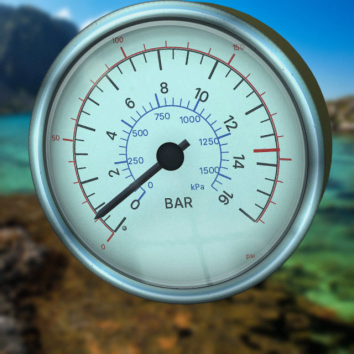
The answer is 0.75 bar
